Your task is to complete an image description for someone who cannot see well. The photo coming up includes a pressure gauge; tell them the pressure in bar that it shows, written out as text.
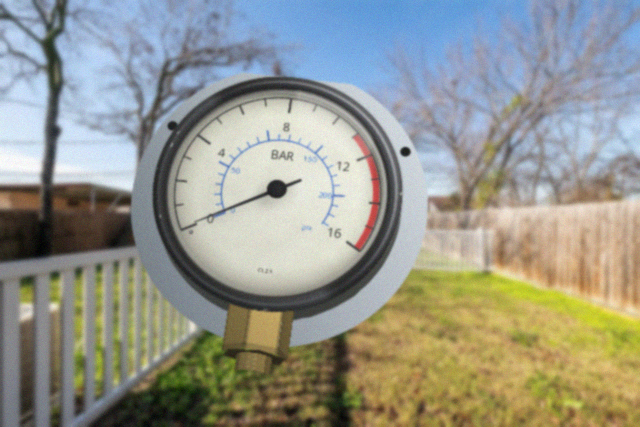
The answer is 0 bar
